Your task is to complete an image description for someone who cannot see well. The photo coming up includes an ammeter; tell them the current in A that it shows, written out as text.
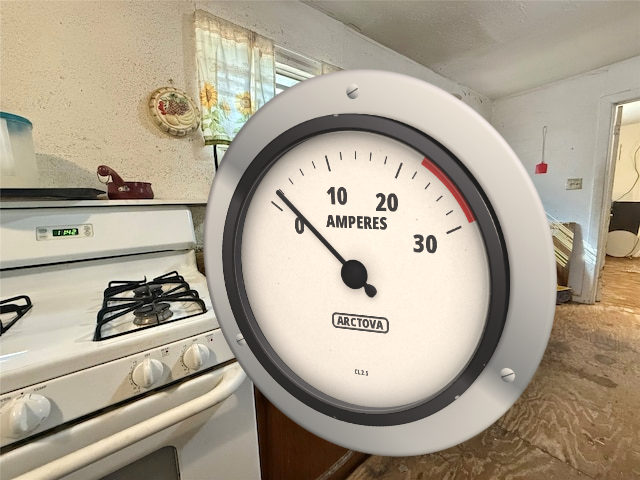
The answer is 2 A
